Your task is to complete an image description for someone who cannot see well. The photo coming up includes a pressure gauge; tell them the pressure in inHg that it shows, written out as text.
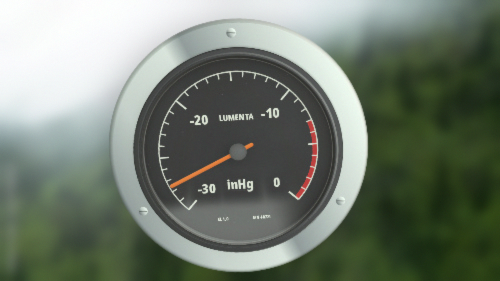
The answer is -27.5 inHg
